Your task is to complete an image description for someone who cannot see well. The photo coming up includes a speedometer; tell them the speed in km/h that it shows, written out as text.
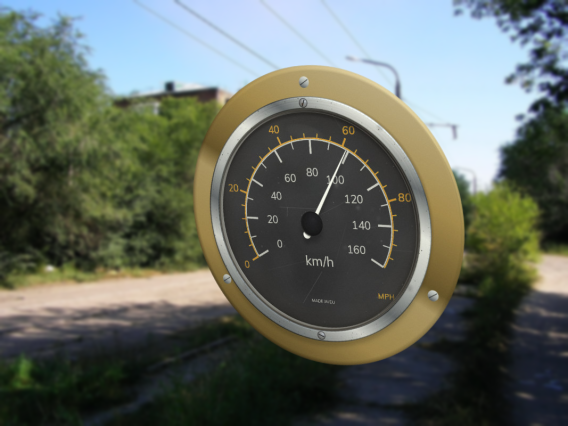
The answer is 100 km/h
